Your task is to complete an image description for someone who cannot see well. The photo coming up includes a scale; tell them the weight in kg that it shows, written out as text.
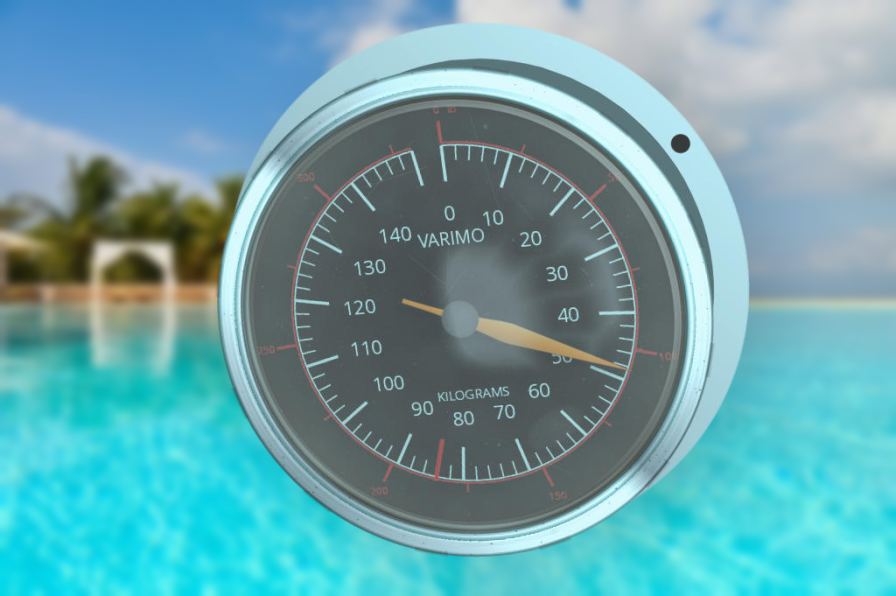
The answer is 48 kg
